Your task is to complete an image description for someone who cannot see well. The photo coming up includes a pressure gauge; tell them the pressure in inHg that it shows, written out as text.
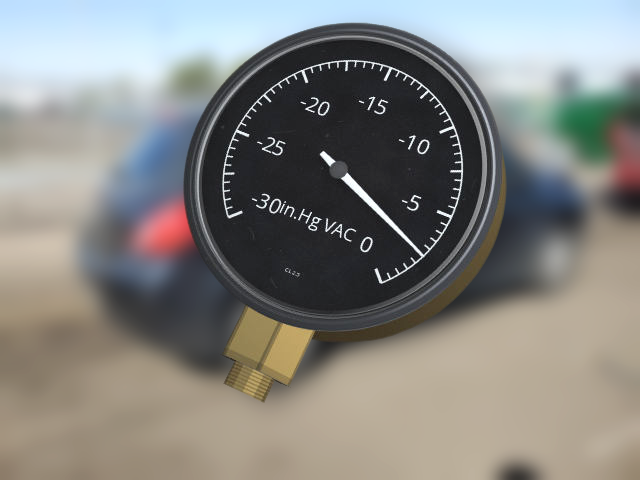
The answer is -2.5 inHg
